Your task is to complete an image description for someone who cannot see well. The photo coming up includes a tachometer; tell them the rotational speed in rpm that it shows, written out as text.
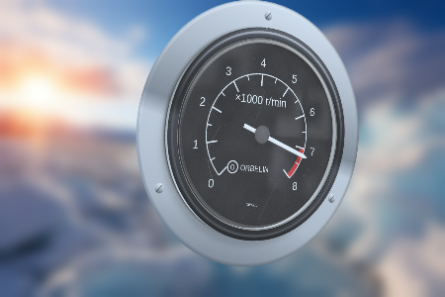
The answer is 7250 rpm
